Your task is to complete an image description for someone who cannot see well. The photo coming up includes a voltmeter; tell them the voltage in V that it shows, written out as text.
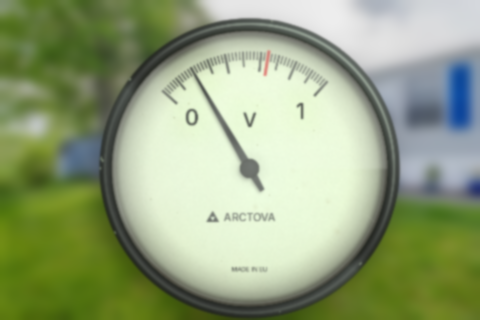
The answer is 0.2 V
